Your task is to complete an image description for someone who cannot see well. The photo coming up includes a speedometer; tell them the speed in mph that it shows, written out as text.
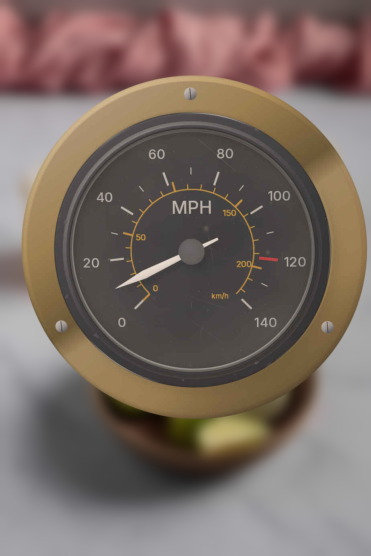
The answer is 10 mph
